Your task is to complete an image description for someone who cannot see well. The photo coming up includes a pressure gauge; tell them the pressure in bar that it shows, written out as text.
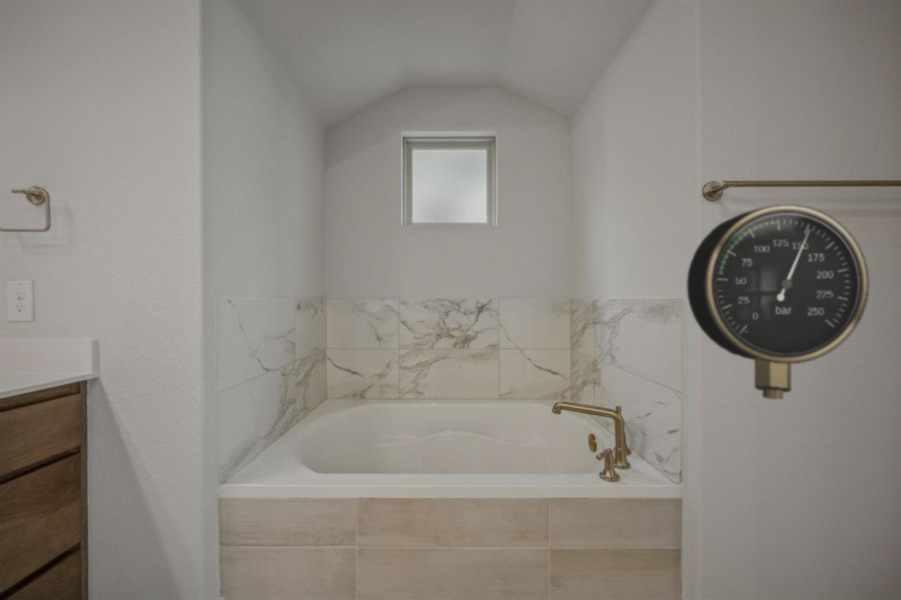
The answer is 150 bar
